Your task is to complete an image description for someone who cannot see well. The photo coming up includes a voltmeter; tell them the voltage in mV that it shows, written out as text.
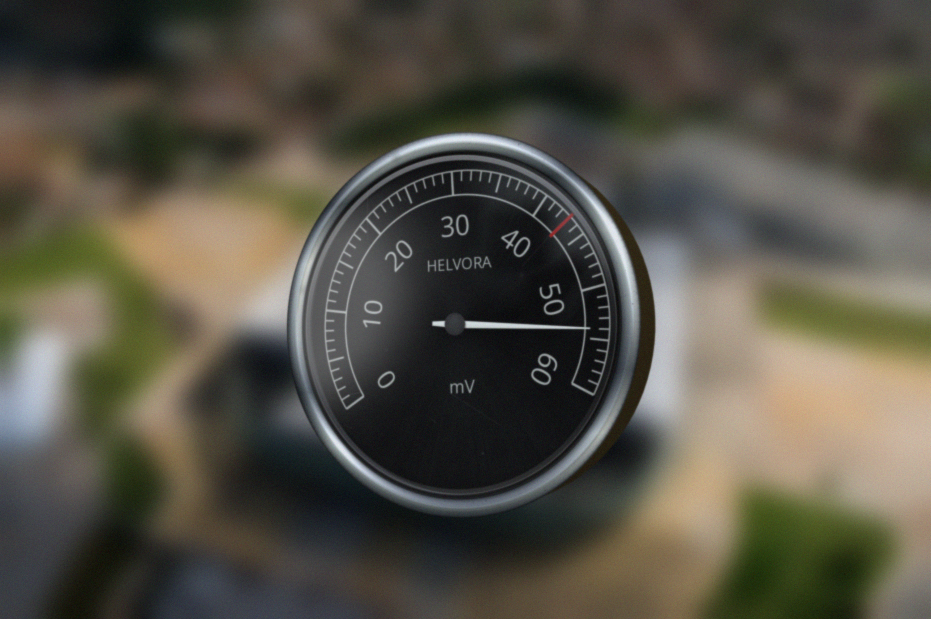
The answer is 54 mV
